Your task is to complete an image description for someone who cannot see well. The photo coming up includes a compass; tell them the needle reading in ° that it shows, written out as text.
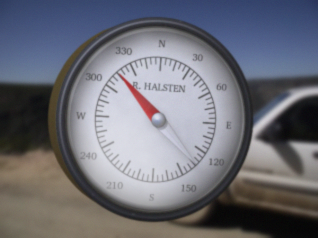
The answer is 315 °
